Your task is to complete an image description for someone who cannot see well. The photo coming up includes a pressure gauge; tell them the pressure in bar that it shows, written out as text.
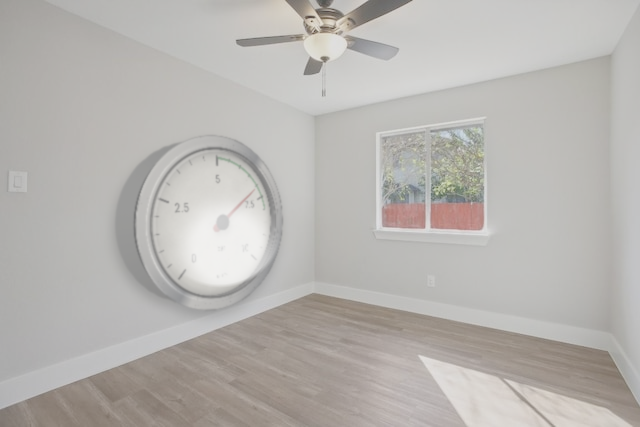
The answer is 7 bar
